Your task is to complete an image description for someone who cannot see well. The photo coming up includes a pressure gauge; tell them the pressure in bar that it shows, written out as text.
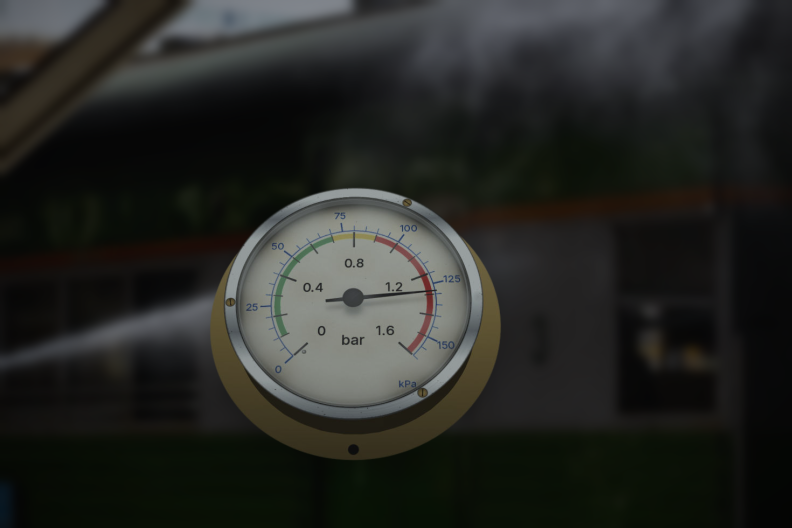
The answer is 1.3 bar
